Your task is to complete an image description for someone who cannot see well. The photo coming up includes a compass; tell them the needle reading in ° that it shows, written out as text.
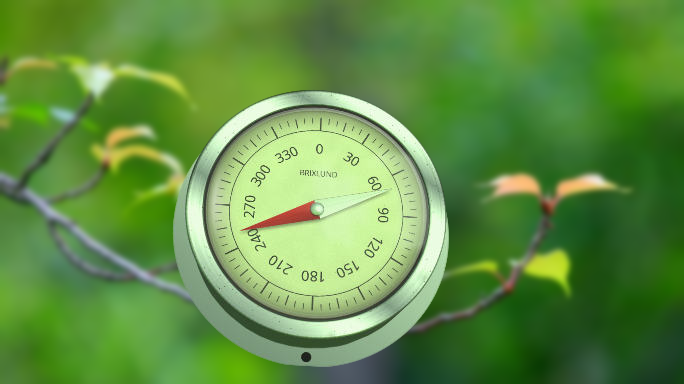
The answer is 250 °
